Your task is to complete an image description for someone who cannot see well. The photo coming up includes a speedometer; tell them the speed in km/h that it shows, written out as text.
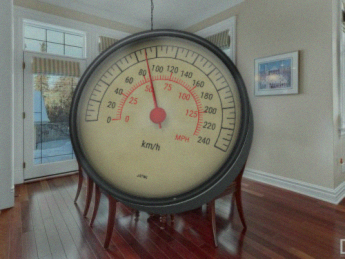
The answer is 90 km/h
